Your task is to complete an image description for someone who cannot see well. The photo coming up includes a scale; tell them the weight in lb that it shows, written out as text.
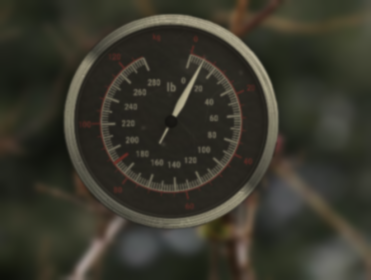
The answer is 10 lb
